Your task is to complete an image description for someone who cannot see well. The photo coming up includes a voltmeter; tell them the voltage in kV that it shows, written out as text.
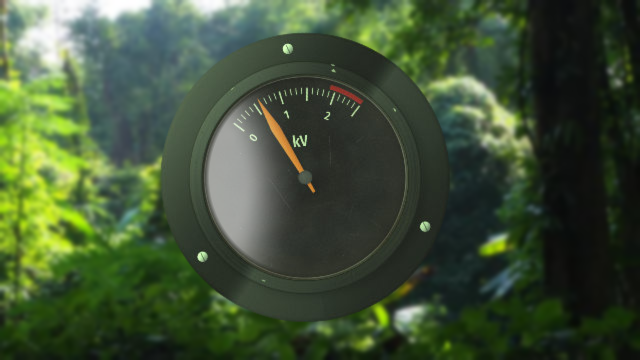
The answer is 0.6 kV
